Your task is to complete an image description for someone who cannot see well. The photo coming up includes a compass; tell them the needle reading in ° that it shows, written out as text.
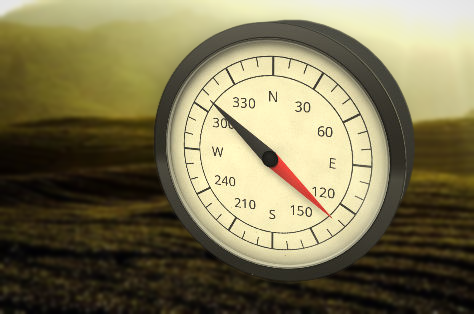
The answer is 130 °
